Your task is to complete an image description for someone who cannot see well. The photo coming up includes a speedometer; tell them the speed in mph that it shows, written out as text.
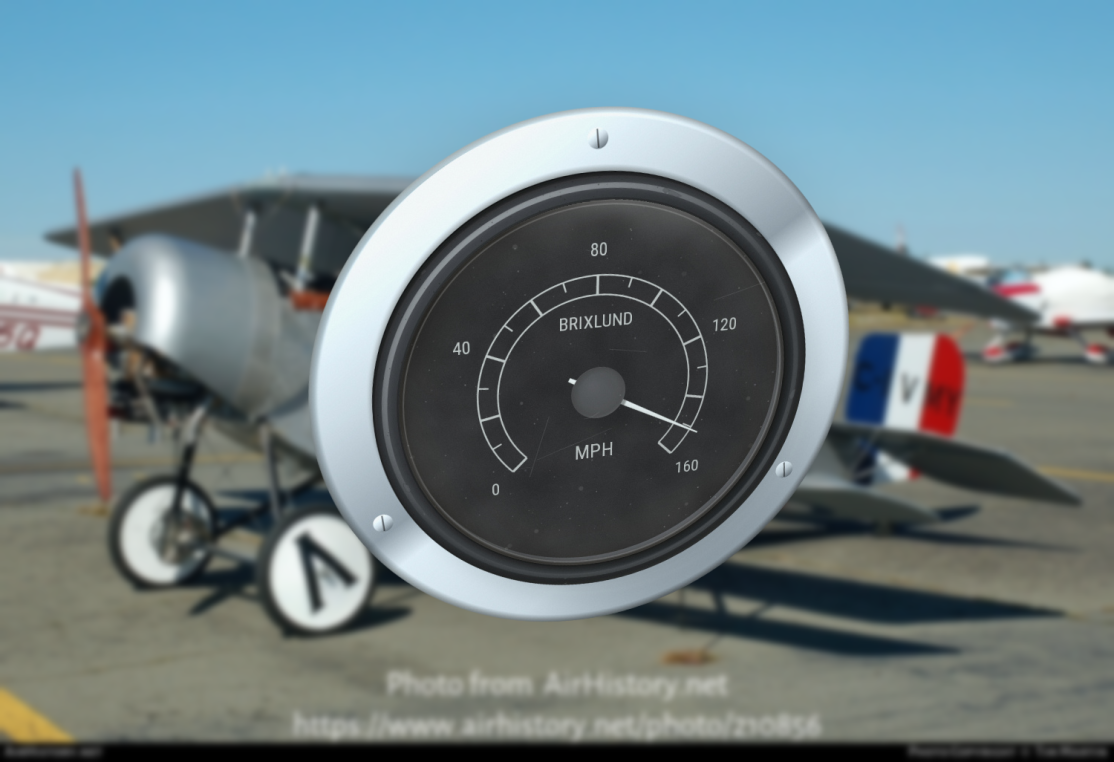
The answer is 150 mph
